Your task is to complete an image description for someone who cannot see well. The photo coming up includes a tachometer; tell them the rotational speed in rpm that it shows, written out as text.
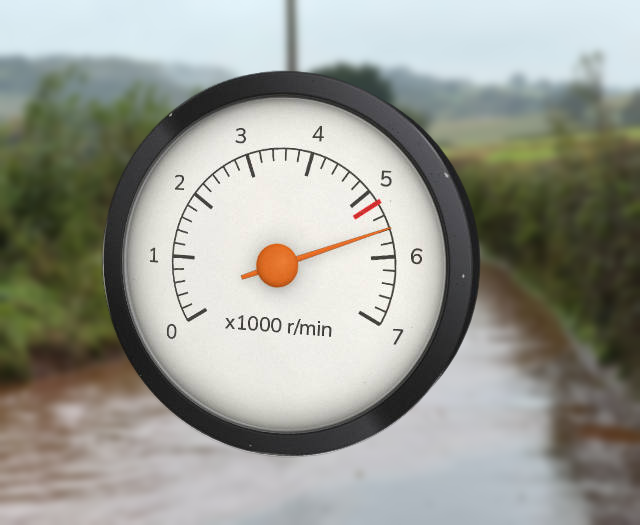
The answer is 5600 rpm
